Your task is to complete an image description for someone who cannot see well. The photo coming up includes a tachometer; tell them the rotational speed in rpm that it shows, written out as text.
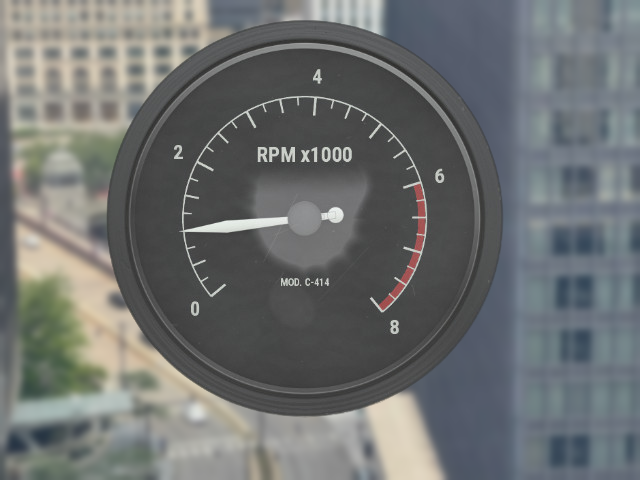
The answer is 1000 rpm
